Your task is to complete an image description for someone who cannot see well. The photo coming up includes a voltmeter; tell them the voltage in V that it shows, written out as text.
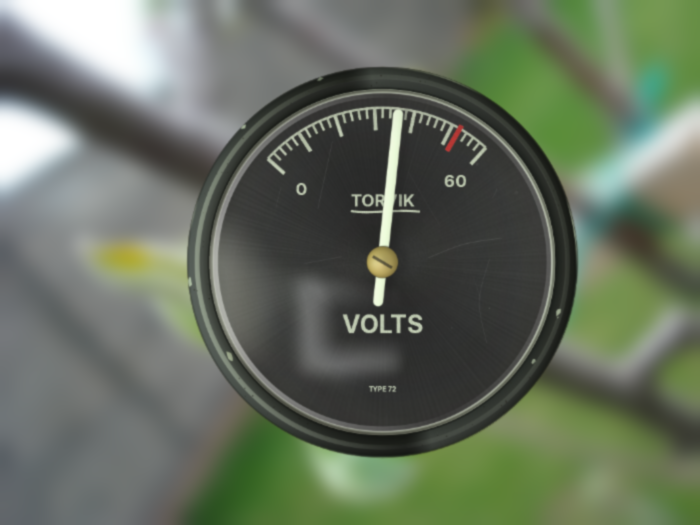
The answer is 36 V
